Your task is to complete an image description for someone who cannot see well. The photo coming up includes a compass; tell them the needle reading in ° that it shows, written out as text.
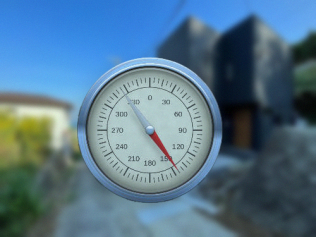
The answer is 145 °
